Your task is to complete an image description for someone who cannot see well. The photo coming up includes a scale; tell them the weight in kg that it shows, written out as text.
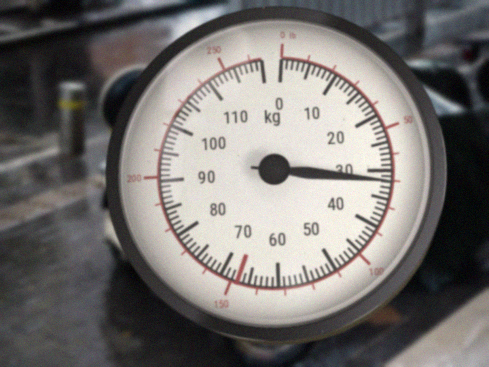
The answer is 32 kg
